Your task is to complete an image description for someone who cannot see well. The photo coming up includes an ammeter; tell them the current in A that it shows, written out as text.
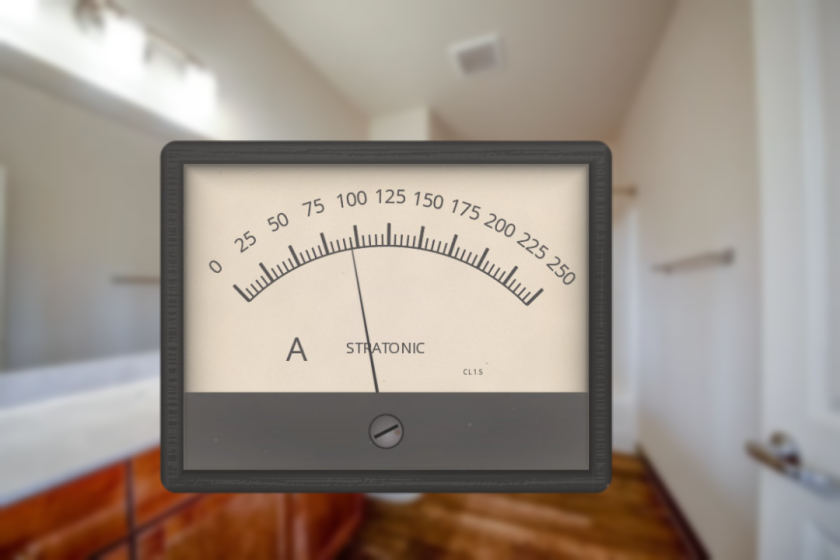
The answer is 95 A
